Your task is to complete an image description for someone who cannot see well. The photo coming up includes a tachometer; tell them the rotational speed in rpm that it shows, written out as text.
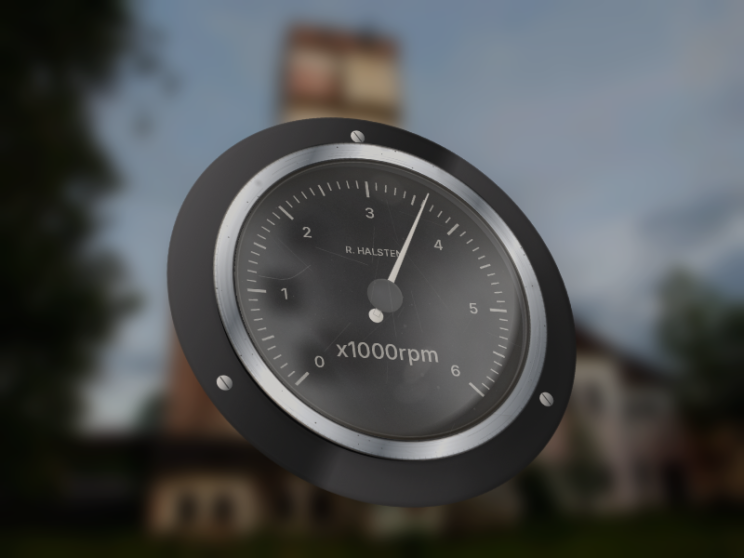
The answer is 3600 rpm
